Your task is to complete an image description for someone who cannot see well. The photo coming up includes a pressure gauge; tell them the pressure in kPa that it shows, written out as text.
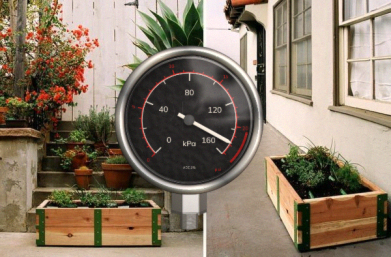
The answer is 150 kPa
